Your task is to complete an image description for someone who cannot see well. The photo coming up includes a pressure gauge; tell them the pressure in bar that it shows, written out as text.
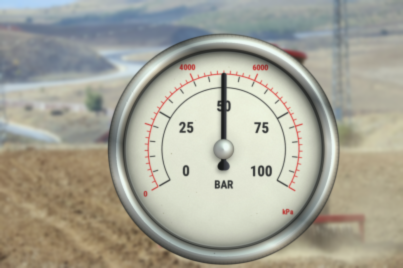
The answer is 50 bar
